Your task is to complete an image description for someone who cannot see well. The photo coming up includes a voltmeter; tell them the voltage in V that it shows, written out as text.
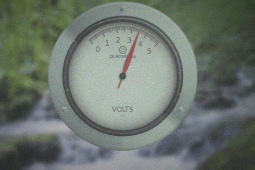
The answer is 3.5 V
